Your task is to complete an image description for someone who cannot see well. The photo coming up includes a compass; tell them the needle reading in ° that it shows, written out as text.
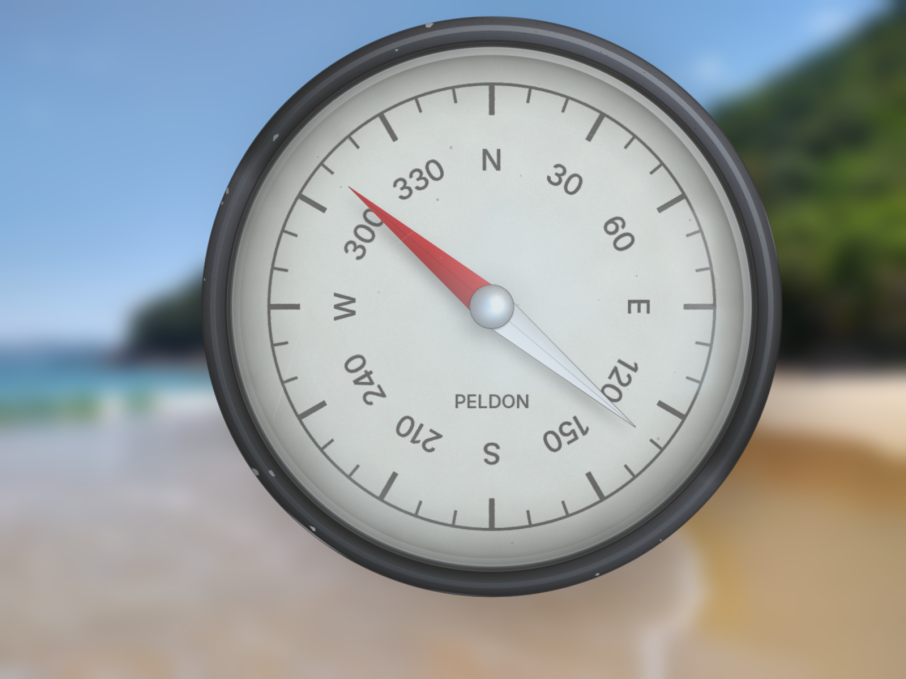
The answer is 310 °
